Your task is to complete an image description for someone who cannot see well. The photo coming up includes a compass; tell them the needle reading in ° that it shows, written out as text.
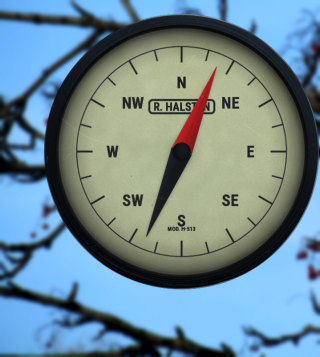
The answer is 22.5 °
